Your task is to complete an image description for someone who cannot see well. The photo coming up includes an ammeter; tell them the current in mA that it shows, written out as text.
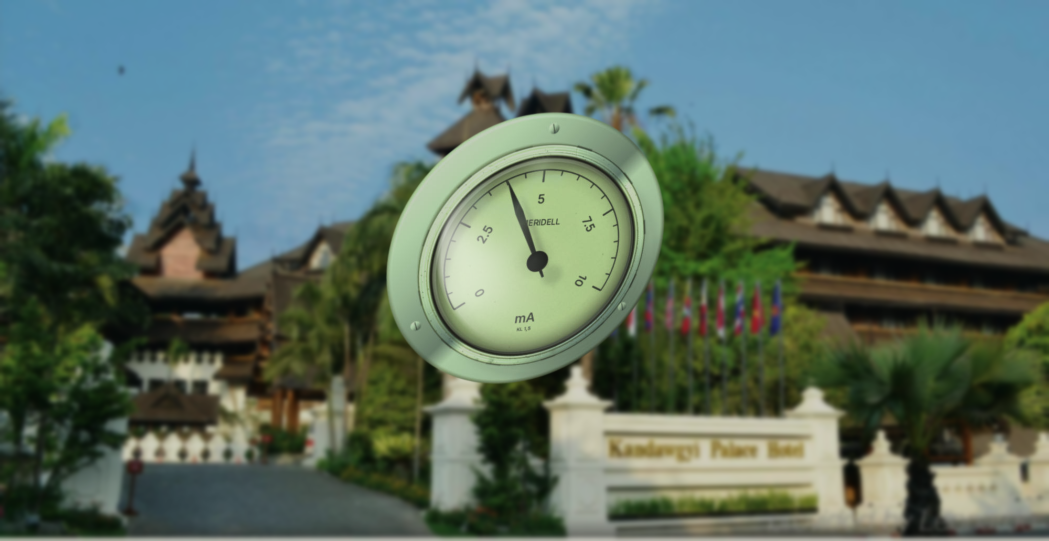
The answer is 4 mA
